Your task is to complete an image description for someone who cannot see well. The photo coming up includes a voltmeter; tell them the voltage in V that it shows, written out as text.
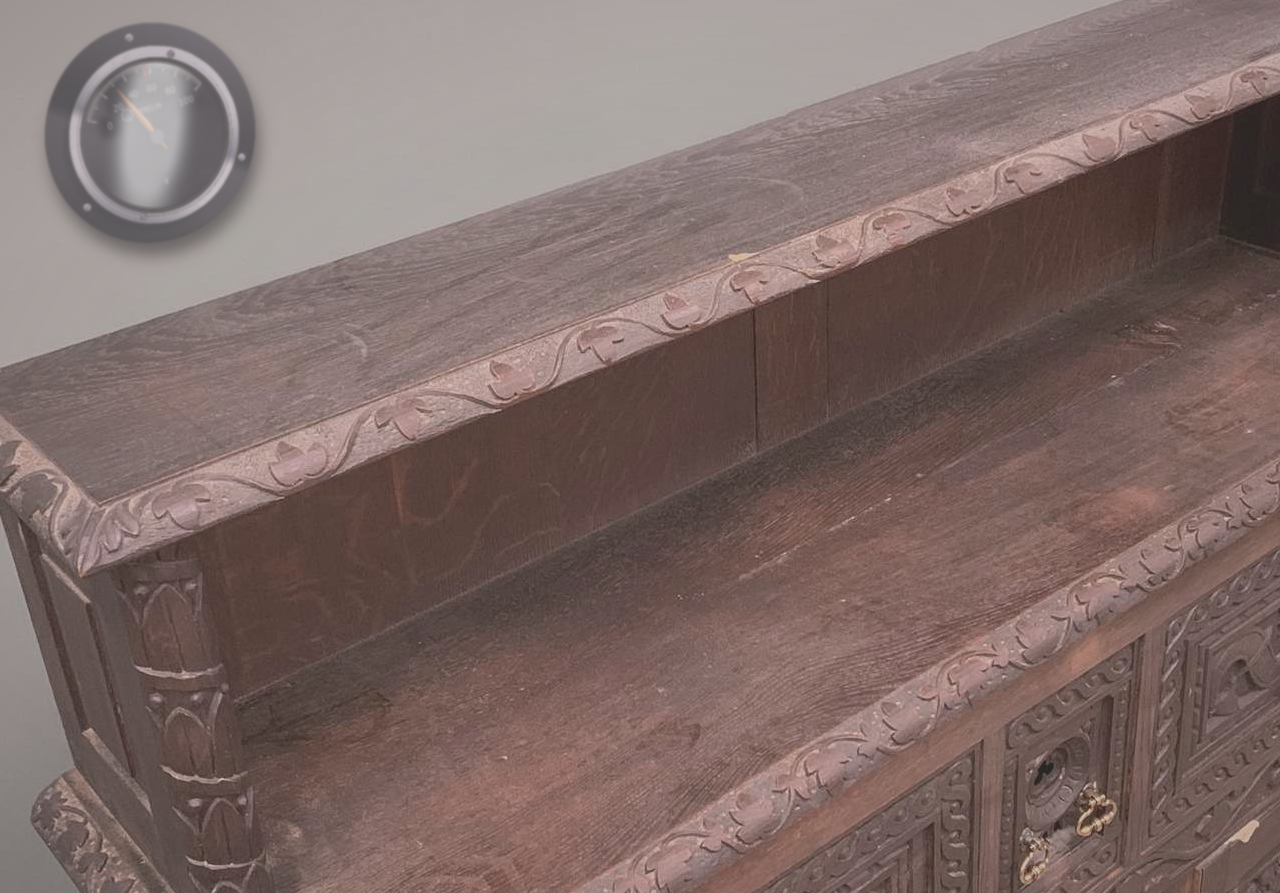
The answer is 30 V
